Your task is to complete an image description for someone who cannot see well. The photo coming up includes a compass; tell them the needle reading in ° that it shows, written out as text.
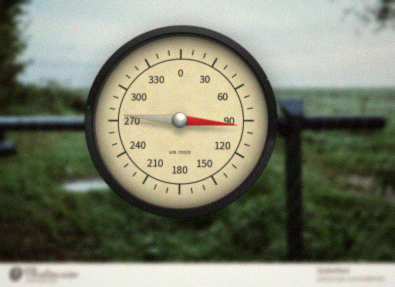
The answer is 95 °
